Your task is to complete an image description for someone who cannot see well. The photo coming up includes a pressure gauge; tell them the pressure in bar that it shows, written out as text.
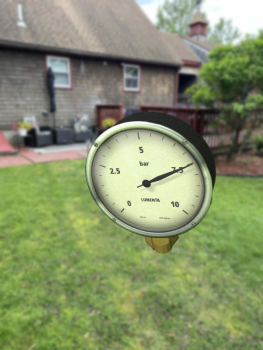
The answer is 7.5 bar
